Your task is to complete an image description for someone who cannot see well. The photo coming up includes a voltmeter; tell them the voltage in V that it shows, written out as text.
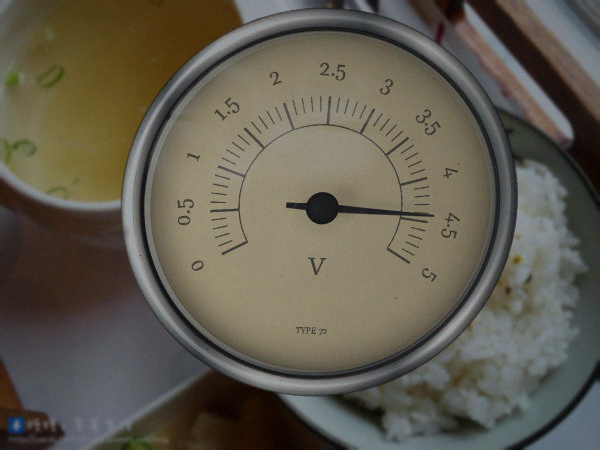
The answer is 4.4 V
